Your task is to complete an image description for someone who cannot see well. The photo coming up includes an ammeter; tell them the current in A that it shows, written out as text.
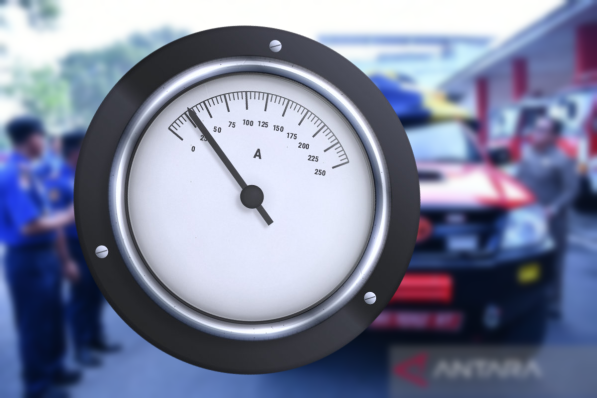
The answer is 30 A
